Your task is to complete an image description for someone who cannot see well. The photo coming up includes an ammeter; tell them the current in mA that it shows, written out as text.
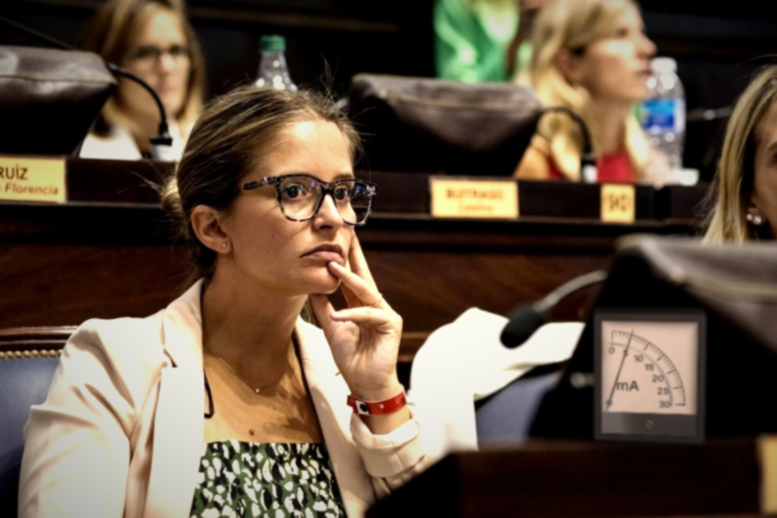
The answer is 5 mA
